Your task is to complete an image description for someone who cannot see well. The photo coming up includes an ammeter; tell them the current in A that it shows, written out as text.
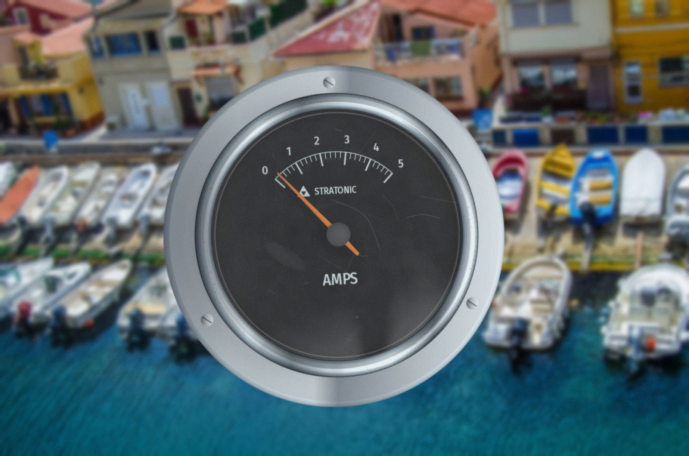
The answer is 0.2 A
